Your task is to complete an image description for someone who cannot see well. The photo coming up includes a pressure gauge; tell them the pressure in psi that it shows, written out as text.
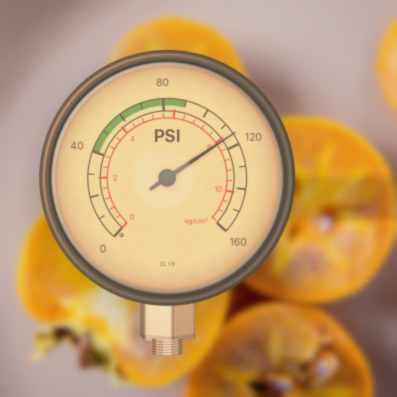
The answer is 115 psi
